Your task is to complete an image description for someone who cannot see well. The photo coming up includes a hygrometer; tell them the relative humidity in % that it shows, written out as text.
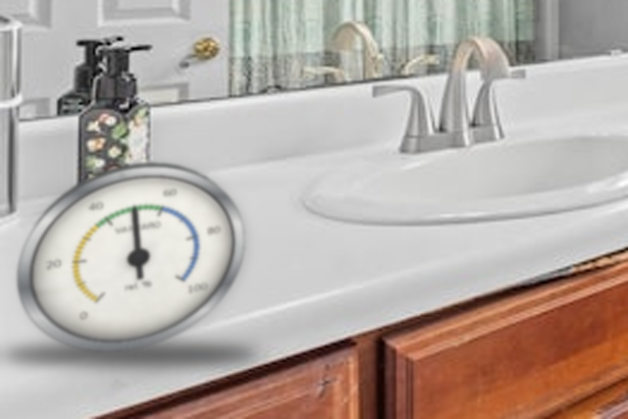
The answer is 50 %
